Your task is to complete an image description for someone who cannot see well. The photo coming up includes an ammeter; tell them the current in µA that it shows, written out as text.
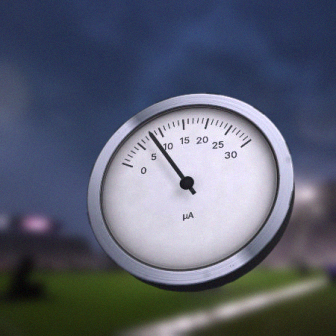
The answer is 8 µA
